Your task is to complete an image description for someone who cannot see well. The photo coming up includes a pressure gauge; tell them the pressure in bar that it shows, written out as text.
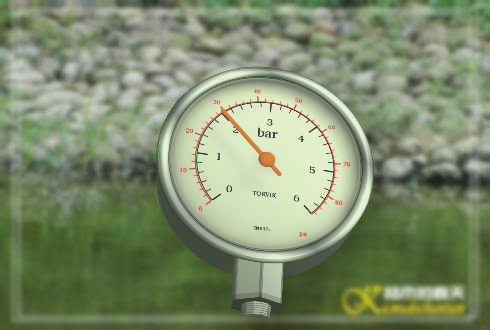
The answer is 2 bar
